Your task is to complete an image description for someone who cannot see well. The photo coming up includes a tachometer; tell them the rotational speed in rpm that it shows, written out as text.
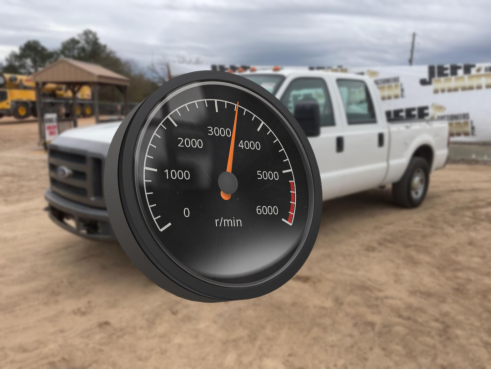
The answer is 3400 rpm
